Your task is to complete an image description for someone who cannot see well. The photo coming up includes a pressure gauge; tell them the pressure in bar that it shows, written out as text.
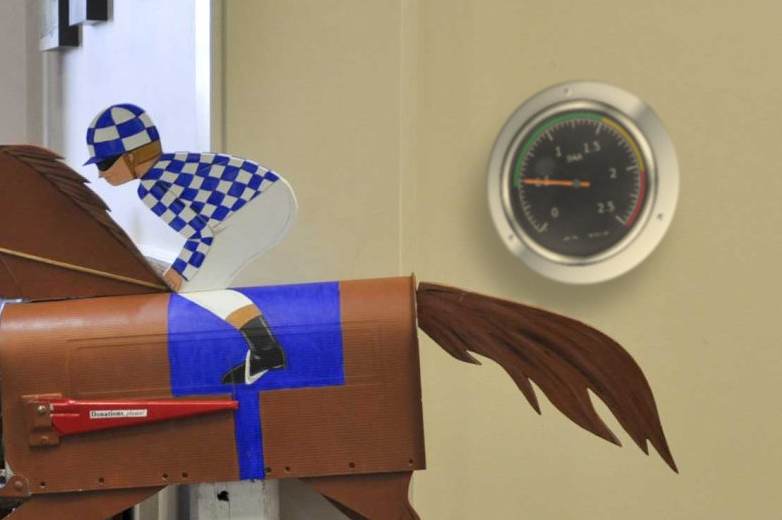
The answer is 0.5 bar
